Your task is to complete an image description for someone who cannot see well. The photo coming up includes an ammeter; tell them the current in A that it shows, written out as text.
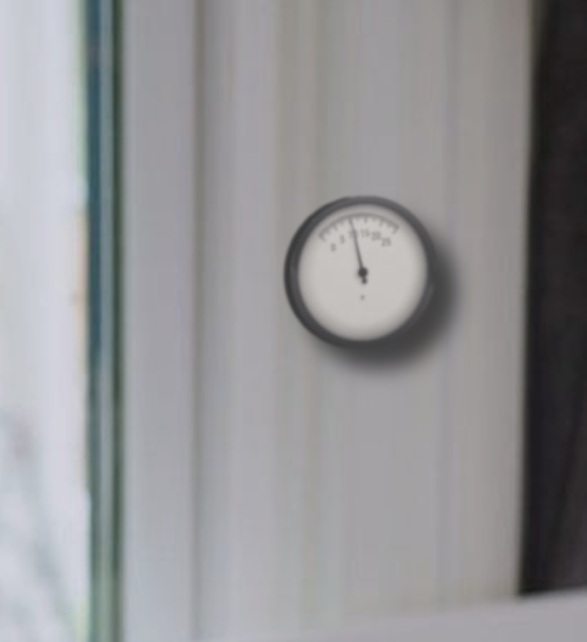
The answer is 10 A
